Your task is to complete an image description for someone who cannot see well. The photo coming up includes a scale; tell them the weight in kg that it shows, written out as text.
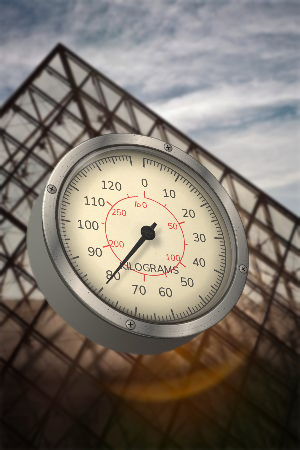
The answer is 80 kg
